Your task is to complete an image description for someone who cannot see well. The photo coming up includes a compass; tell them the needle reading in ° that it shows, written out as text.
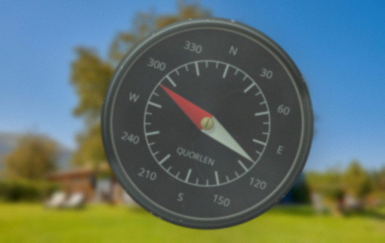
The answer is 290 °
